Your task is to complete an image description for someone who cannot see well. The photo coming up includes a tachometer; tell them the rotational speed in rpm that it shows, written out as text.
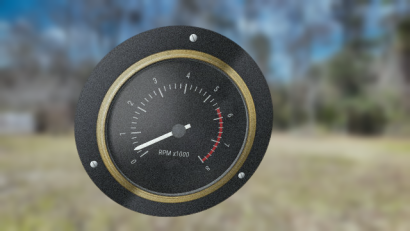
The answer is 400 rpm
